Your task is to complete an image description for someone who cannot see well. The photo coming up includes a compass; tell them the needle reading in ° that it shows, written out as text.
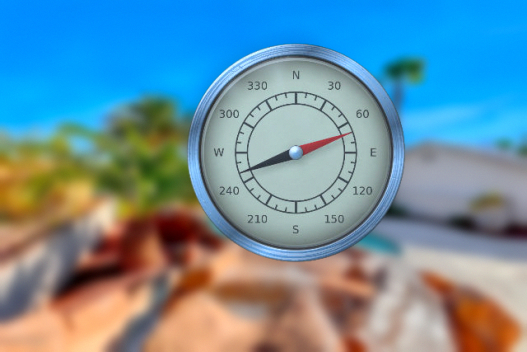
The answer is 70 °
